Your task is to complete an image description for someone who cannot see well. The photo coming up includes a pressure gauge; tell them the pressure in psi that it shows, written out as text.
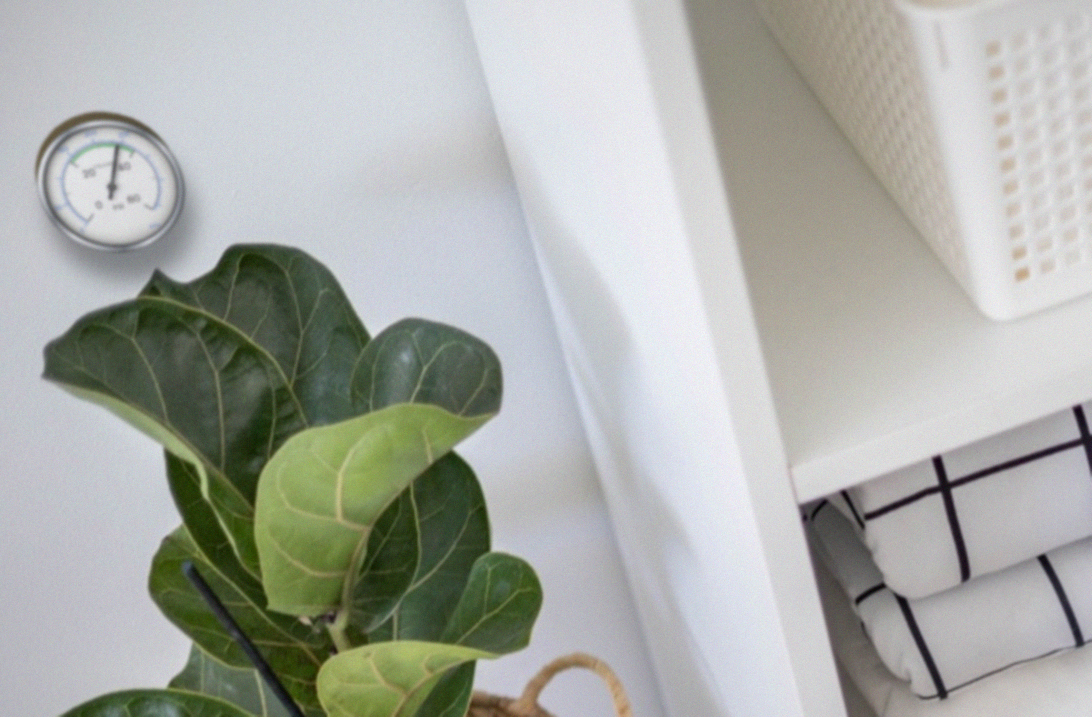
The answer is 35 psi
